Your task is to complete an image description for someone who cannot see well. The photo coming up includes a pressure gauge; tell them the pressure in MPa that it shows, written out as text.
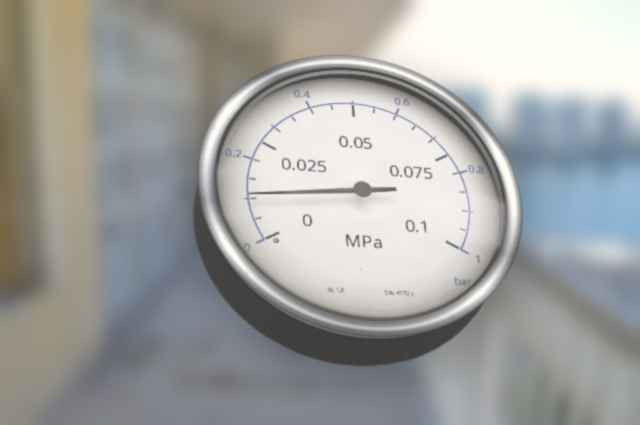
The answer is 0.01 MPa
